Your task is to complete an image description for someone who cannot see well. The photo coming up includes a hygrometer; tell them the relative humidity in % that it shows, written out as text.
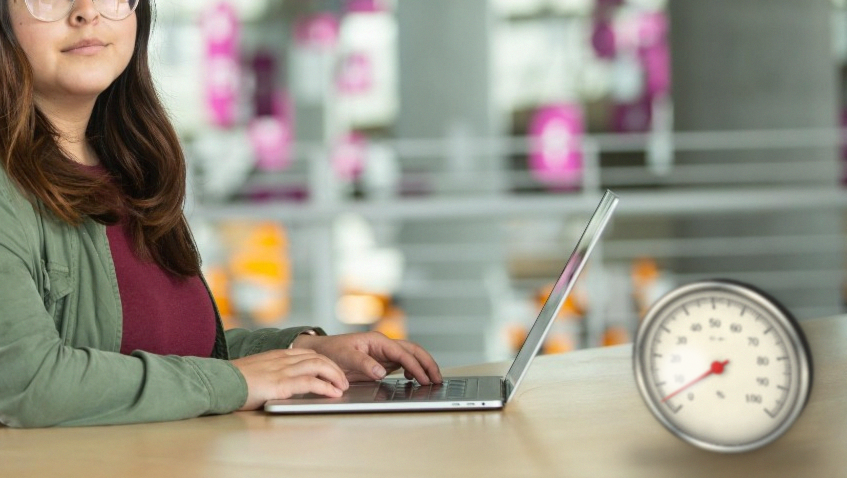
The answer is 5 %
